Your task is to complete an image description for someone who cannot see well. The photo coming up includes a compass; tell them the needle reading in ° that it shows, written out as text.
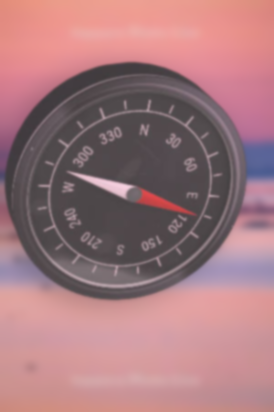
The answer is 105 °
